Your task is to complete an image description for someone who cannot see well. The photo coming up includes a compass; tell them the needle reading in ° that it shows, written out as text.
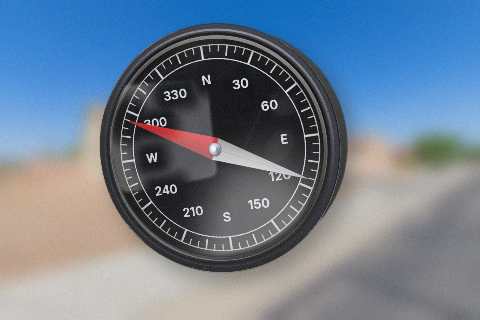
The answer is 295 °
